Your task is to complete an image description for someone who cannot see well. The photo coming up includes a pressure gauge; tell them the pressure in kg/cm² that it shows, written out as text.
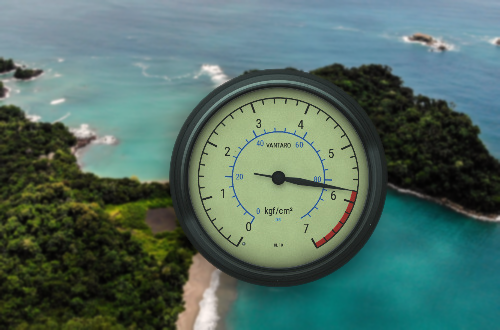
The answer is 5.8 kg/cm²
